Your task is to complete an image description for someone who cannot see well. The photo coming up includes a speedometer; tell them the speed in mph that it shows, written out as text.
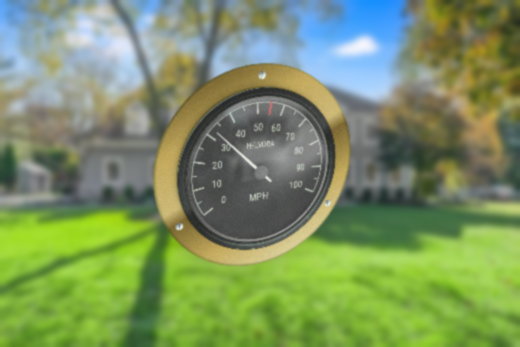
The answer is 32.5 mph
